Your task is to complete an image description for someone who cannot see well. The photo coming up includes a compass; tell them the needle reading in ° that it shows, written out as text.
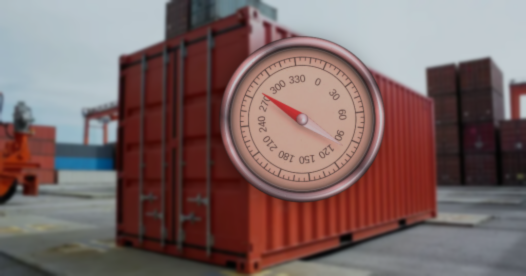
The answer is 280 °
